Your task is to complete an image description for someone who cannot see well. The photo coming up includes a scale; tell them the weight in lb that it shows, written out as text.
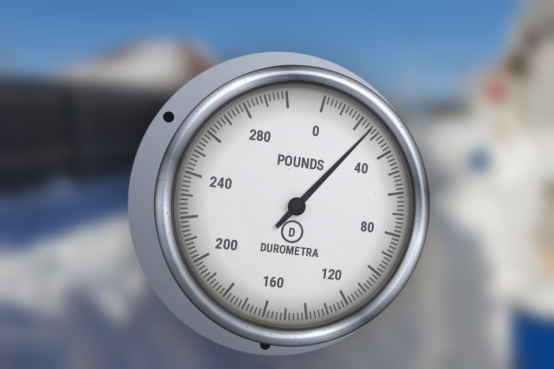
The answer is 26 lb
